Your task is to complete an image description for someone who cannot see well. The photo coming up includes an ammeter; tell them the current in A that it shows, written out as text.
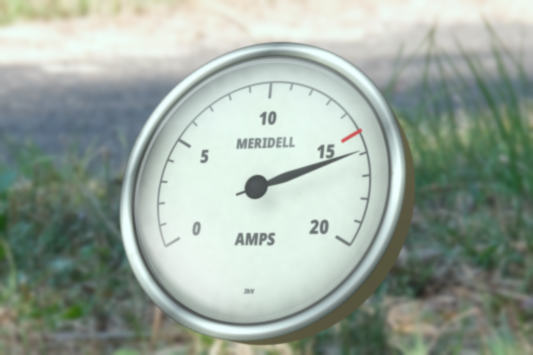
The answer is 16 A
